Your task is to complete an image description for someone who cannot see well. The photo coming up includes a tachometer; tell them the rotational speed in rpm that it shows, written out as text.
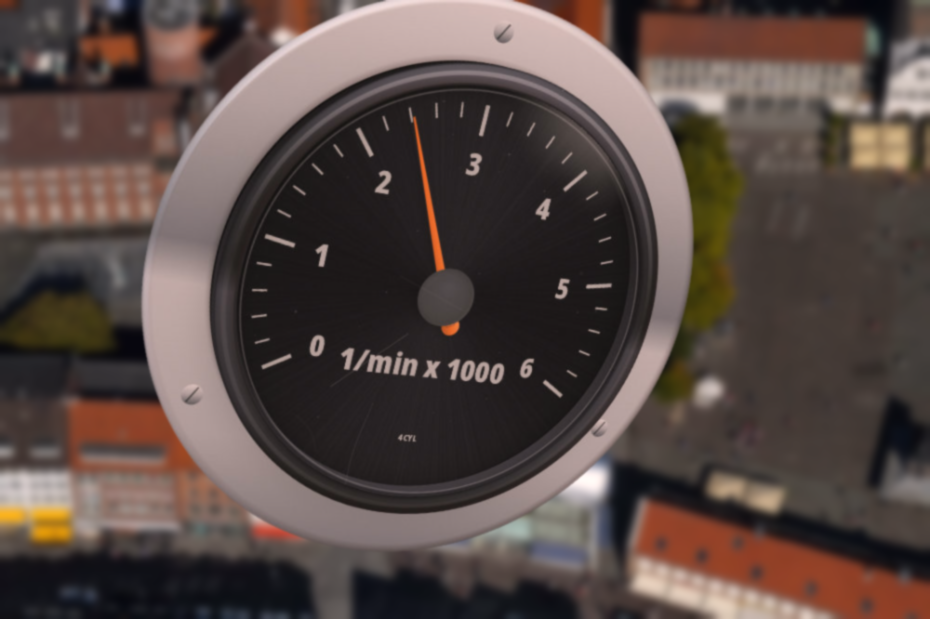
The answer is 2400 rpm
